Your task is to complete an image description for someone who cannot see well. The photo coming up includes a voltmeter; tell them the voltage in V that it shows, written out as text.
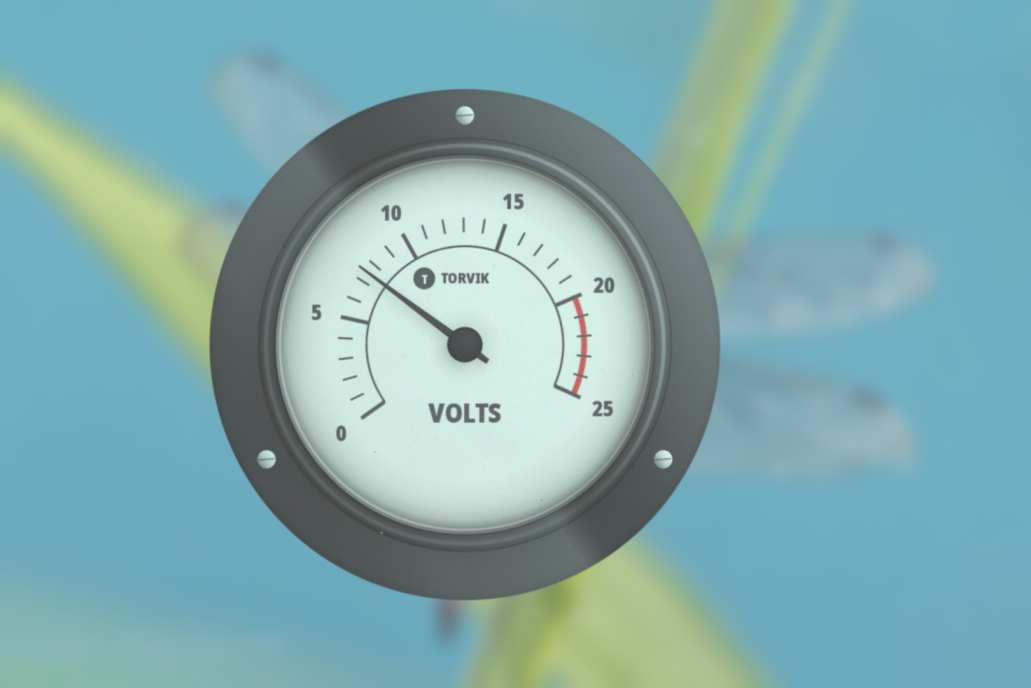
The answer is 7.5 V
